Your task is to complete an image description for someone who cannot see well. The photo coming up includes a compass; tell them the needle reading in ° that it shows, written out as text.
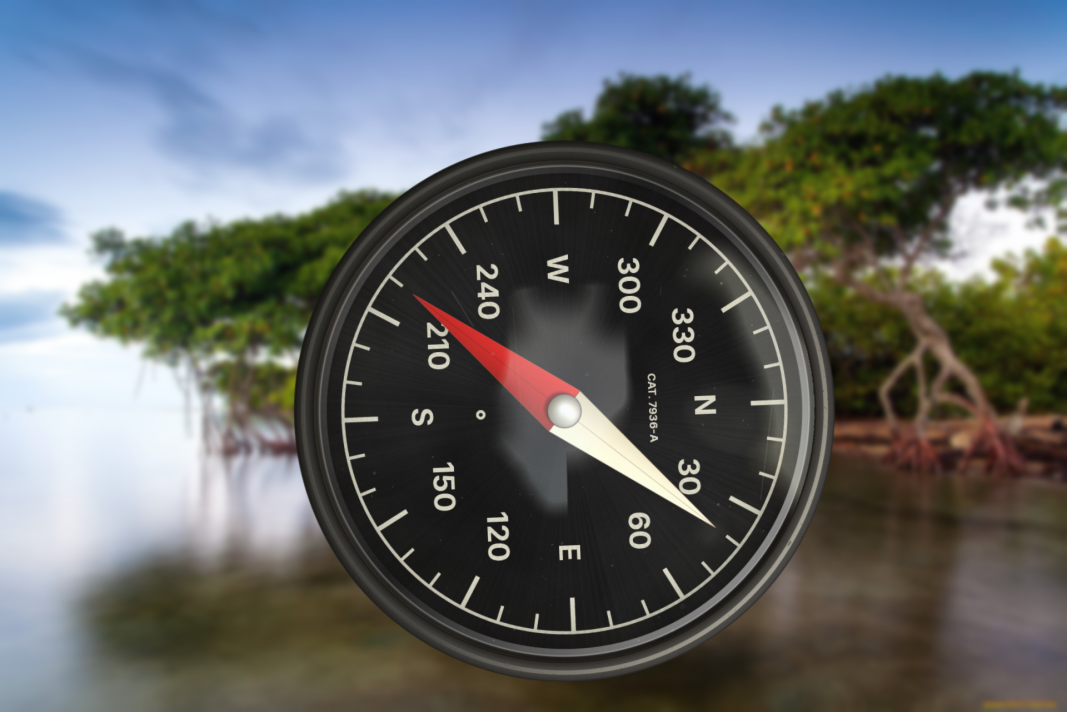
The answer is 220 °
